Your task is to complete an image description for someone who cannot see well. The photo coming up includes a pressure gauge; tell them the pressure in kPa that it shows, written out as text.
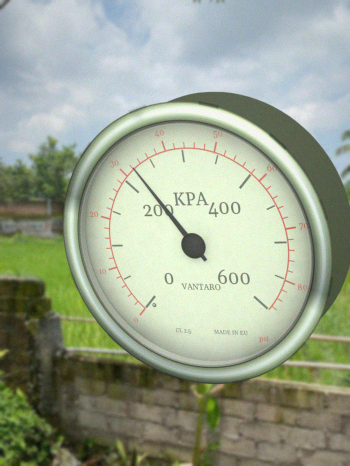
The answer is 225 kPa
